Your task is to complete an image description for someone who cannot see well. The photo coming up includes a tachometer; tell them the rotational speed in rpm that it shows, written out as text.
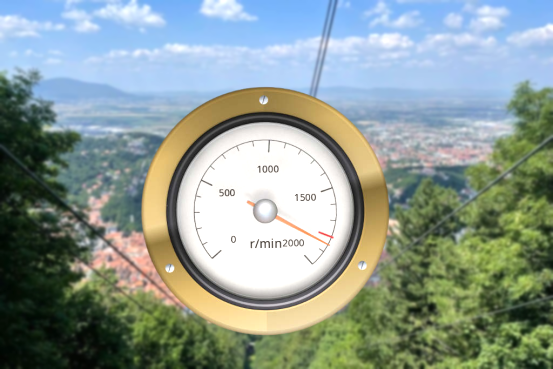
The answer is 1850 rpm
